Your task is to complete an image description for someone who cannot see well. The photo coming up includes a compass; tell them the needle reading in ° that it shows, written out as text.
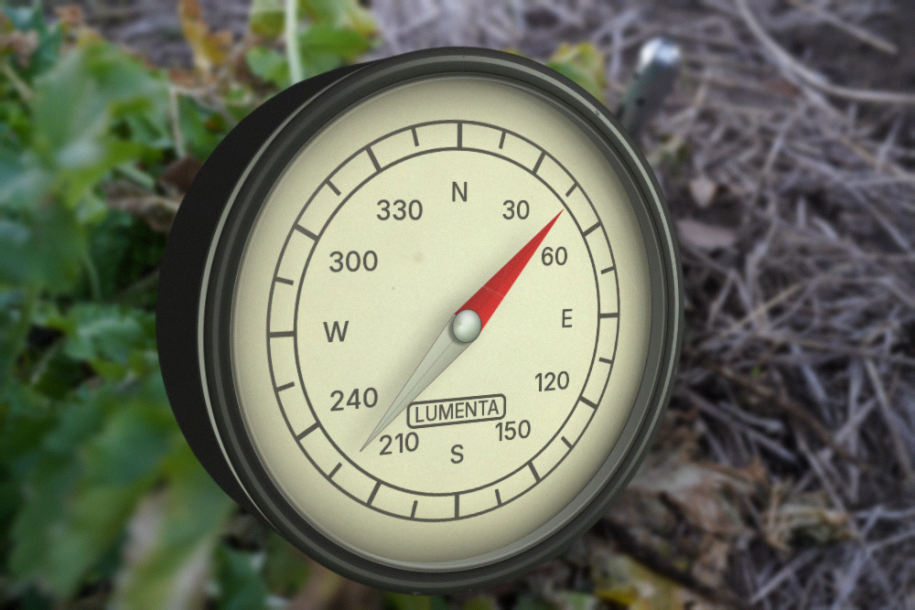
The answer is 45 °
